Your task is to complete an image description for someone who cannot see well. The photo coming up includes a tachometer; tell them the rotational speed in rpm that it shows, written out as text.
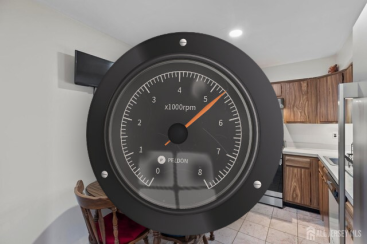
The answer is 5300 rpm
